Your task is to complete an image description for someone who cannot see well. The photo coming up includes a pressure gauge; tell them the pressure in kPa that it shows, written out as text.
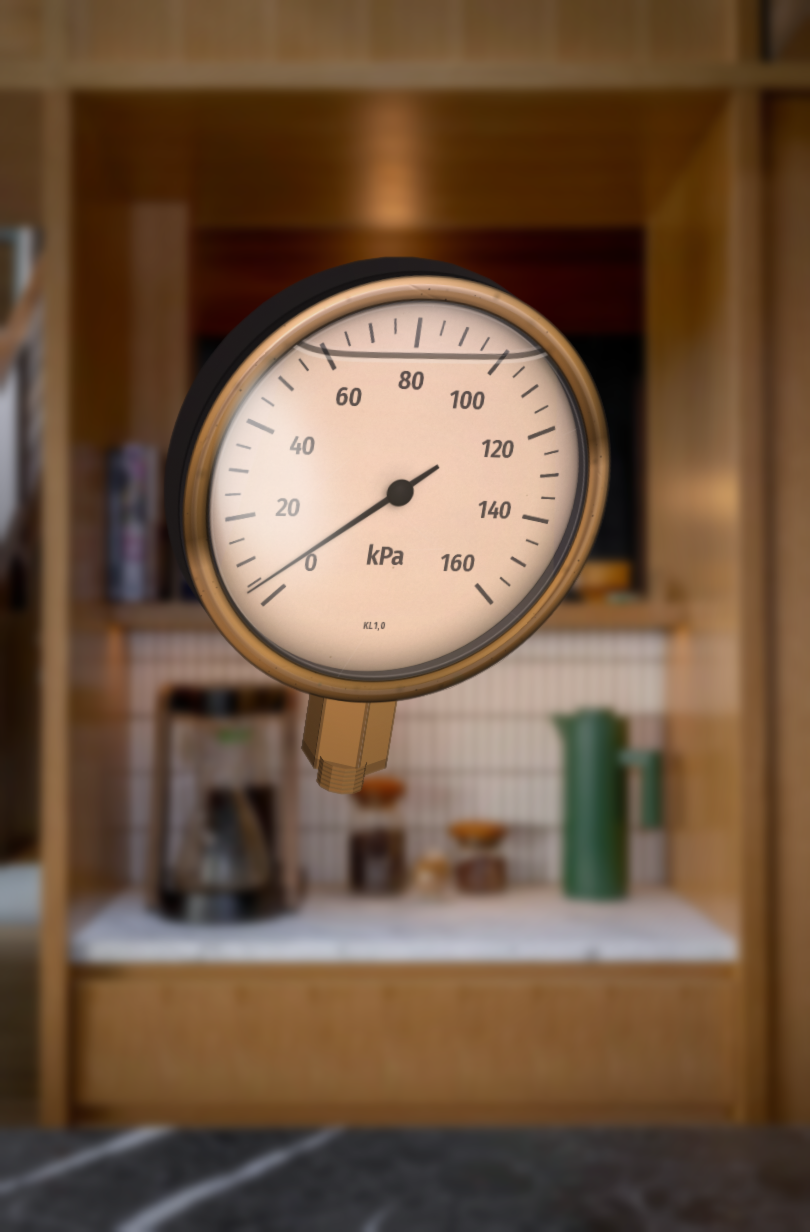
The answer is 5 kPa
